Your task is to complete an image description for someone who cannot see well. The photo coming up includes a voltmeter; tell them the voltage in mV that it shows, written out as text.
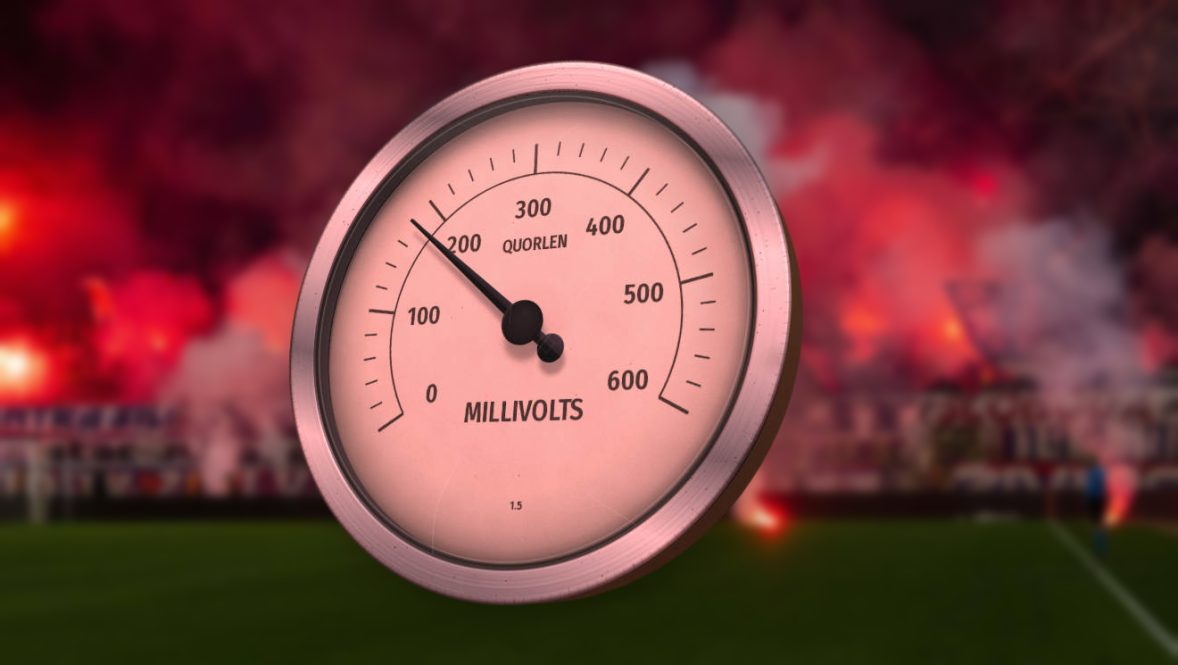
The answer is 180 mV
